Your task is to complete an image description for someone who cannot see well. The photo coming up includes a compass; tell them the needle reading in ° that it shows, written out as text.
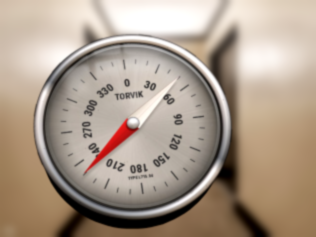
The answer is 230 °
